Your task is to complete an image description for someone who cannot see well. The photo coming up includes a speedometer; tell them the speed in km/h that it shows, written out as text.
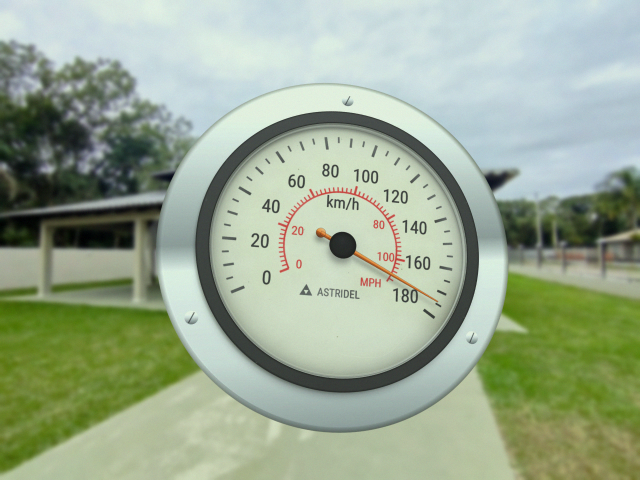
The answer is 175 km/h
